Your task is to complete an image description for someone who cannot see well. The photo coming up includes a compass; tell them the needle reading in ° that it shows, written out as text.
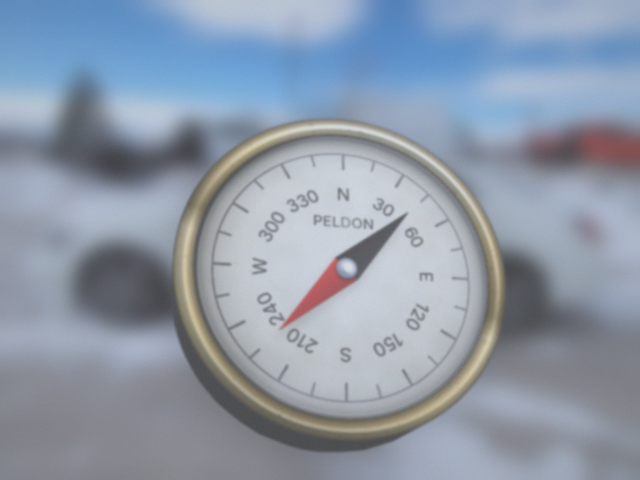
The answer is 225 °
